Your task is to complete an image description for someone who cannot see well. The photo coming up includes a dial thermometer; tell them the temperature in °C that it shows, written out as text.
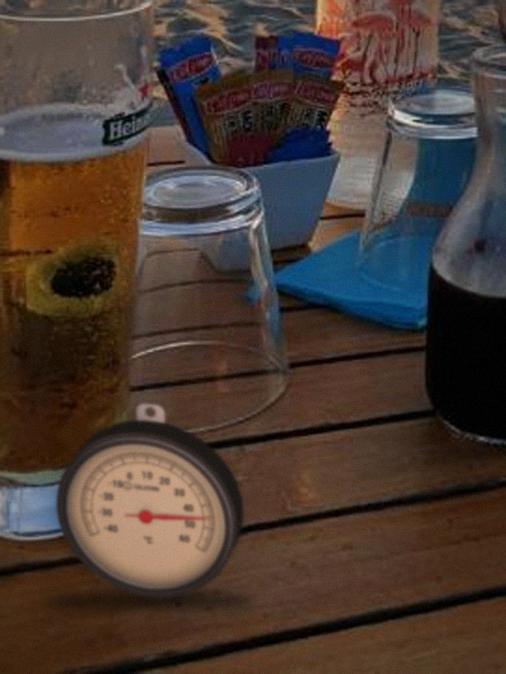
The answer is 45 °C
